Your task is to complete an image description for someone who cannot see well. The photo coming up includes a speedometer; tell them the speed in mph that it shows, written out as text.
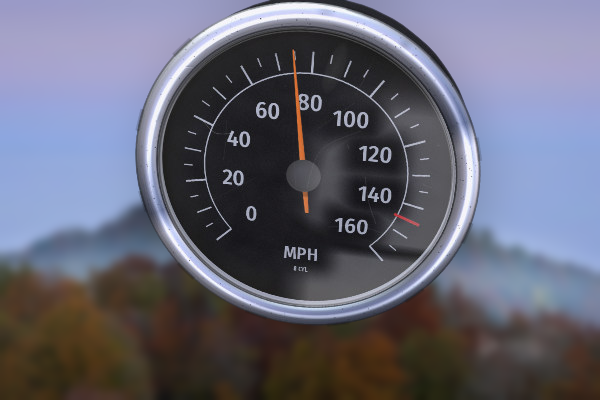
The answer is 75 mph
